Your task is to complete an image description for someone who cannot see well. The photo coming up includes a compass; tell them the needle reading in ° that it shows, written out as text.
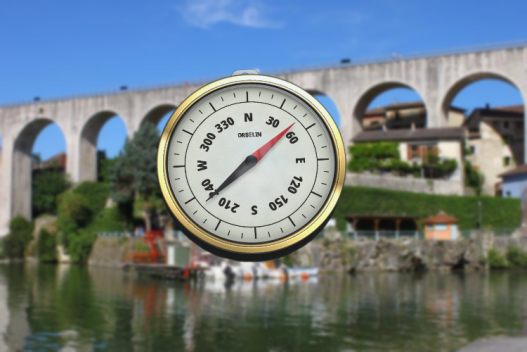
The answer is 50 °
